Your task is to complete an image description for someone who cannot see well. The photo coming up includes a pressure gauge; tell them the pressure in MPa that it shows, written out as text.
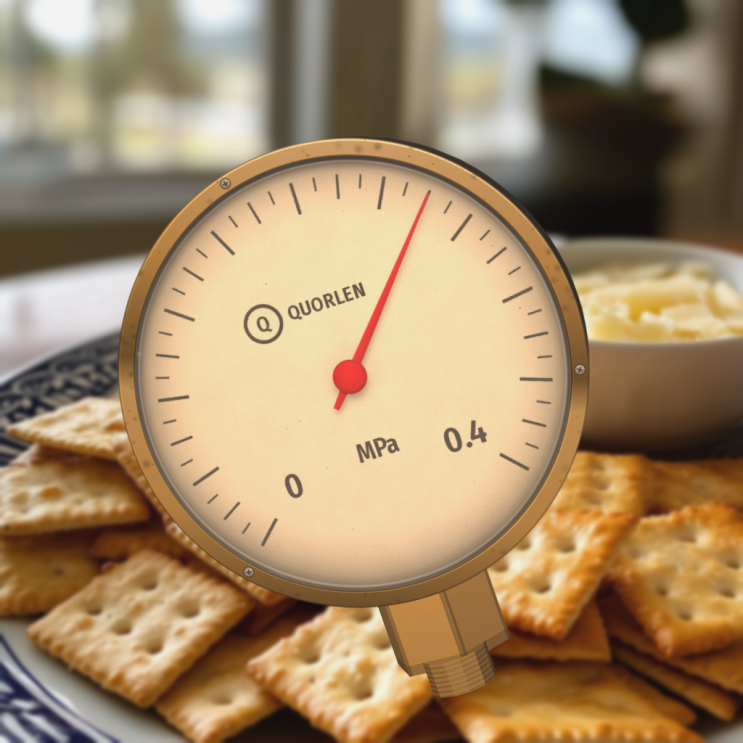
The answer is 0.26 MPa
